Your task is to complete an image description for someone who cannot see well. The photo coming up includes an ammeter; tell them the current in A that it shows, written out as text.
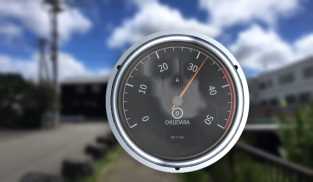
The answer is 32 A
